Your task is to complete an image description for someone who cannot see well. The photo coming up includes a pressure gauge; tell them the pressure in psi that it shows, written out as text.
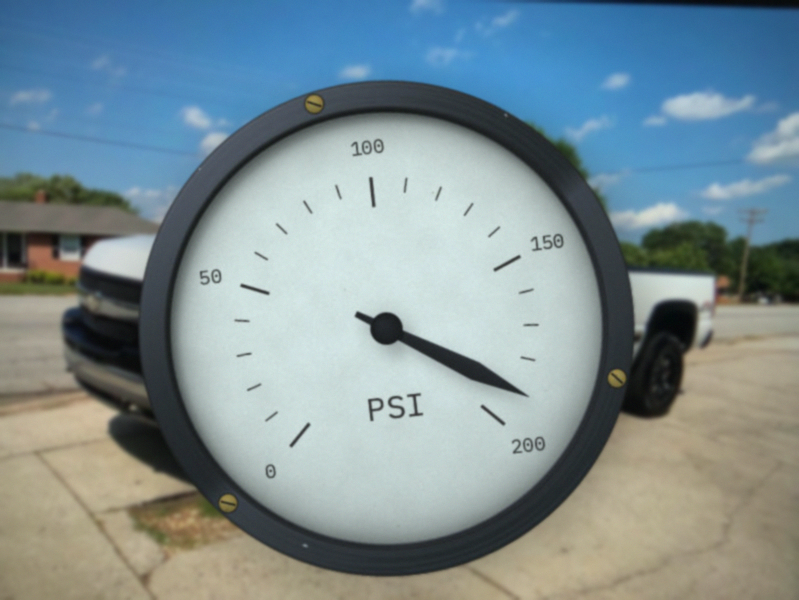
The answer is 190 psi
